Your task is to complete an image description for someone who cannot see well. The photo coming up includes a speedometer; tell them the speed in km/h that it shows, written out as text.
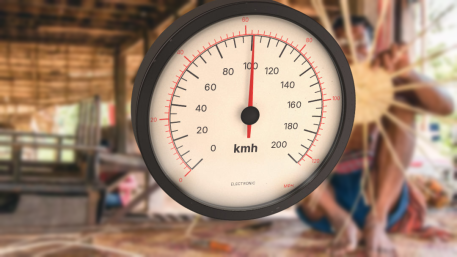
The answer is 100 km/h
